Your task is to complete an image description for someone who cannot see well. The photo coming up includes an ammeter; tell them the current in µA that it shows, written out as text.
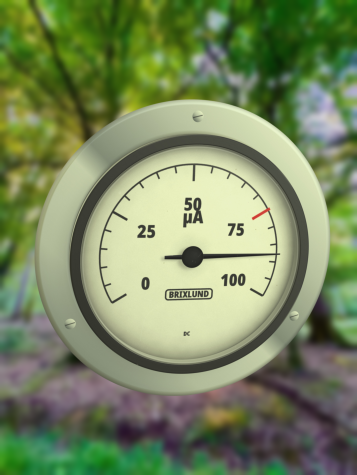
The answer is 87.5 µA
